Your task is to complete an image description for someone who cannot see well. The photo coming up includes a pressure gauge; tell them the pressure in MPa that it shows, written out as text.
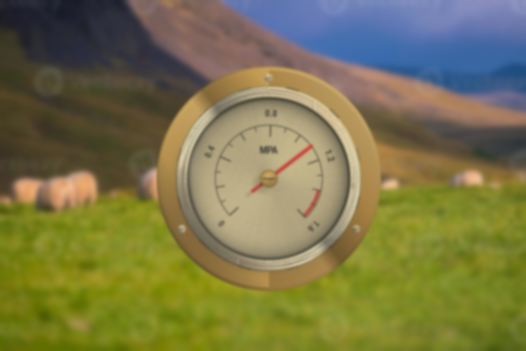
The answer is 1.1 MPa
